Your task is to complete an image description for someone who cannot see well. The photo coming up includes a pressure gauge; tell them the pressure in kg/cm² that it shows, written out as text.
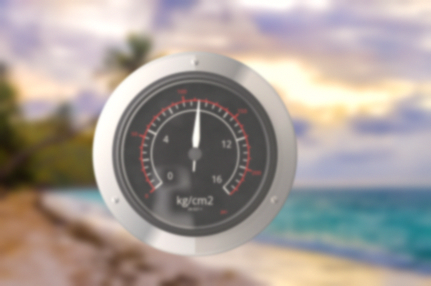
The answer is 8 kg/cm²
